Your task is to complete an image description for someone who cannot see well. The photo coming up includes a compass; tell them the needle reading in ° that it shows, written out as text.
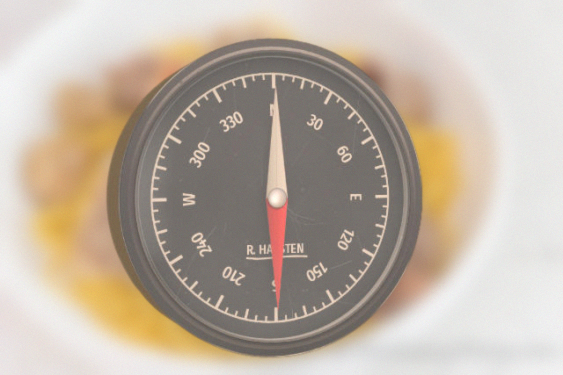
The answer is 180 °
